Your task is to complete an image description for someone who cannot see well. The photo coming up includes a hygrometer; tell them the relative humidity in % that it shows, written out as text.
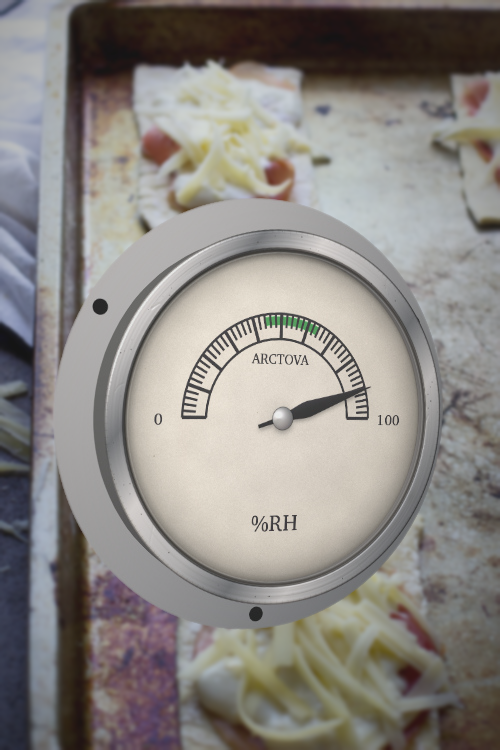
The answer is 90 %
